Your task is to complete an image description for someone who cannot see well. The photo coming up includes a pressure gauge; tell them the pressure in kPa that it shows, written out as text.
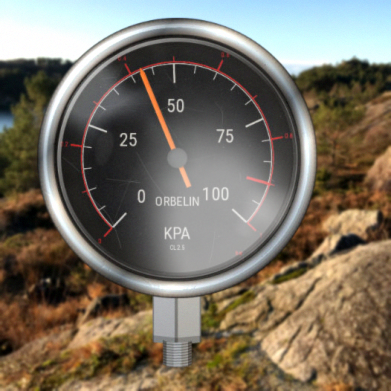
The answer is 42.5 kPa
